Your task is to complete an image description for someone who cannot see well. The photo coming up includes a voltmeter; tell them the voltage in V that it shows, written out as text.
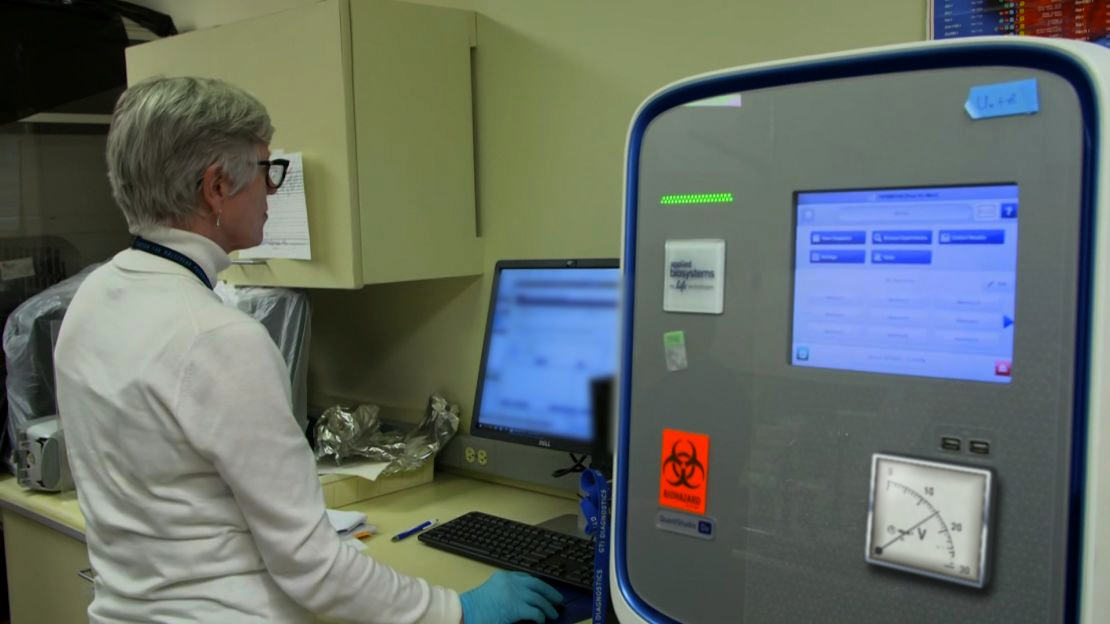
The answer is 15 V
